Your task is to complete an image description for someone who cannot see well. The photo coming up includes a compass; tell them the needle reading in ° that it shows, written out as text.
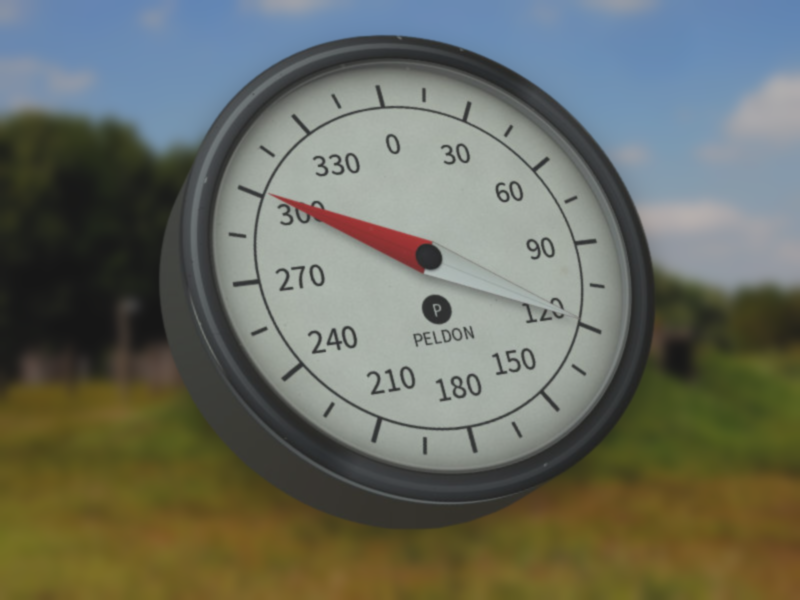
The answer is 300 °
